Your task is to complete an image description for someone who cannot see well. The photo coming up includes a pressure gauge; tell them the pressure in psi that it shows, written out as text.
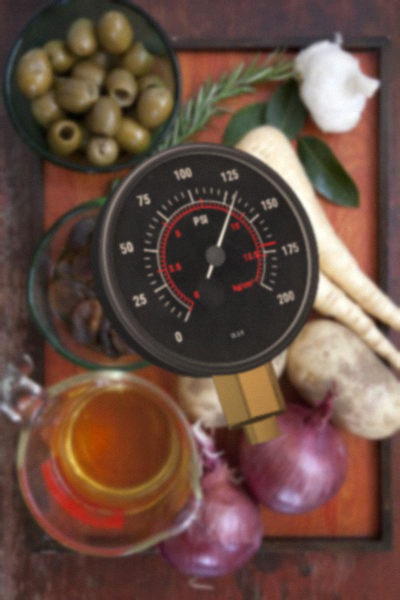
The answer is 130 psi
